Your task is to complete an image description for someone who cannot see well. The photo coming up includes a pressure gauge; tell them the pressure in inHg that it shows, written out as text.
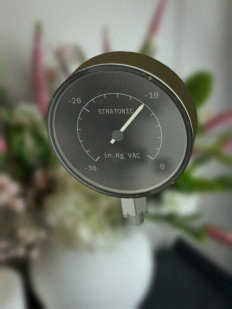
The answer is -10 inHg
